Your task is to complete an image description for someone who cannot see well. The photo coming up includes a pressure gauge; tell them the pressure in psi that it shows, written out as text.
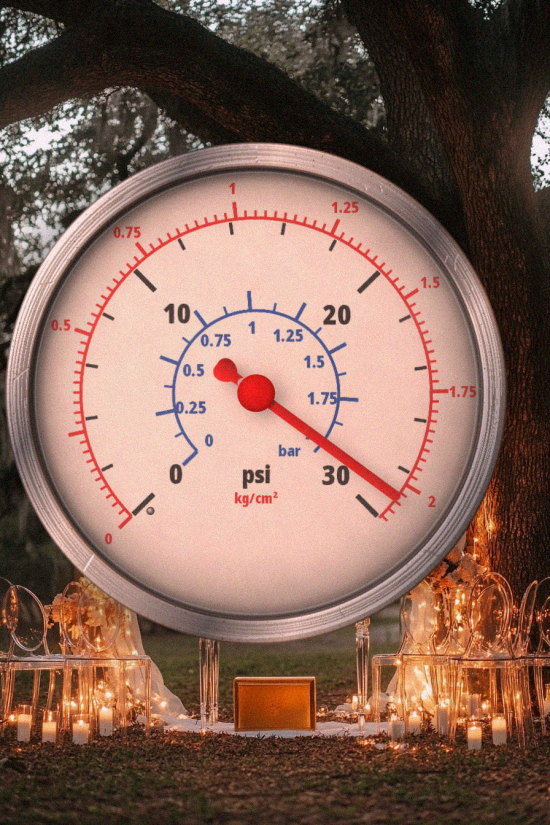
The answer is 29 psi
